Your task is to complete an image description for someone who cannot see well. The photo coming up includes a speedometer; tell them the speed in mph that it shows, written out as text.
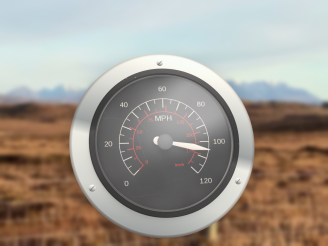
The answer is 105 mph
